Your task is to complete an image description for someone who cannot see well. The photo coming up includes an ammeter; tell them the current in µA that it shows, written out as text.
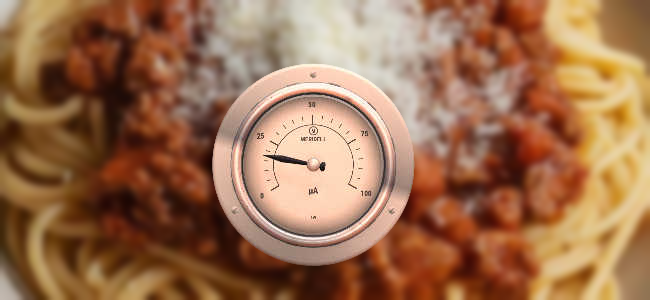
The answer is 17.5 µA
